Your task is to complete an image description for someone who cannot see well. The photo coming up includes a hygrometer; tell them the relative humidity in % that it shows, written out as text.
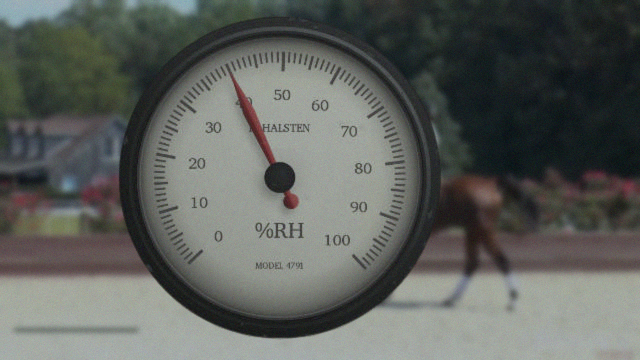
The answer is 40 %
